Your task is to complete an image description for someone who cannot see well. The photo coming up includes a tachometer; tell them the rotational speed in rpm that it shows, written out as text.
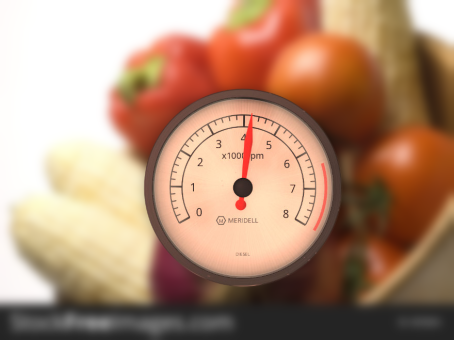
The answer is 4200 rpm
